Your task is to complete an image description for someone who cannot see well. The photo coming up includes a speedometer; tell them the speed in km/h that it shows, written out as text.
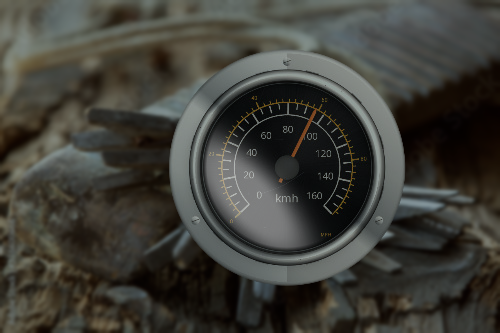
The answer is 95 km/h
